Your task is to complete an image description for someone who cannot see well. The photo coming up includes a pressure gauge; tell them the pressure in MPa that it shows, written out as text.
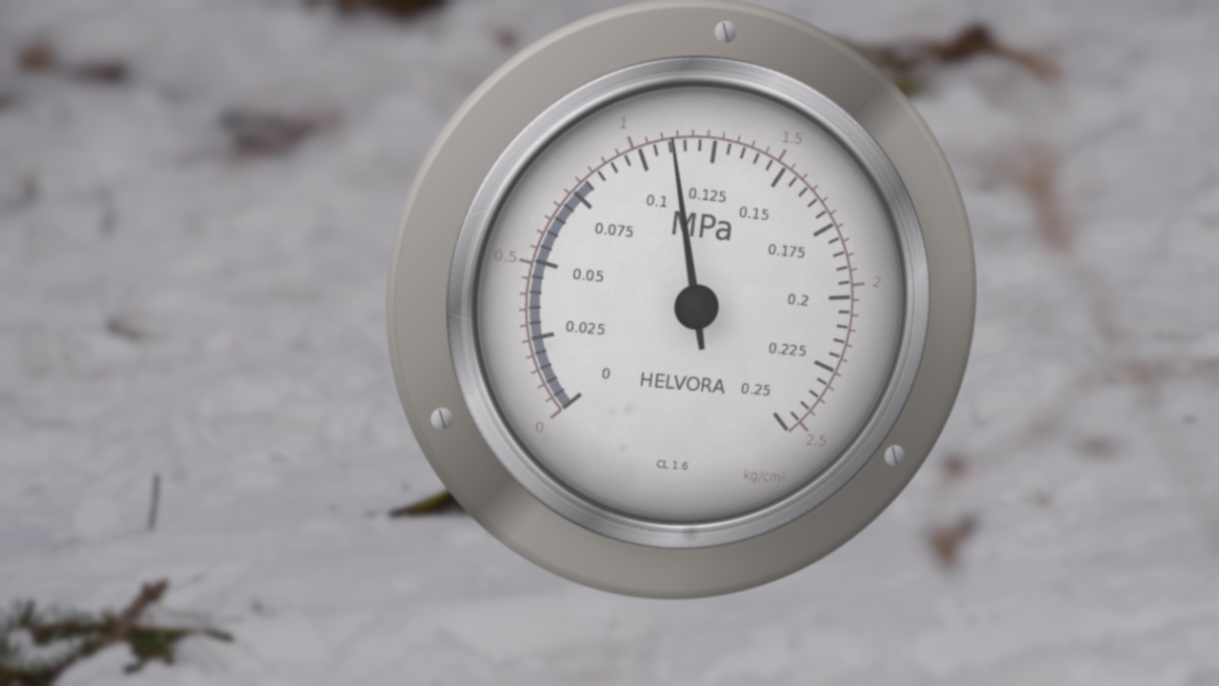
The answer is 0.11 MPa
